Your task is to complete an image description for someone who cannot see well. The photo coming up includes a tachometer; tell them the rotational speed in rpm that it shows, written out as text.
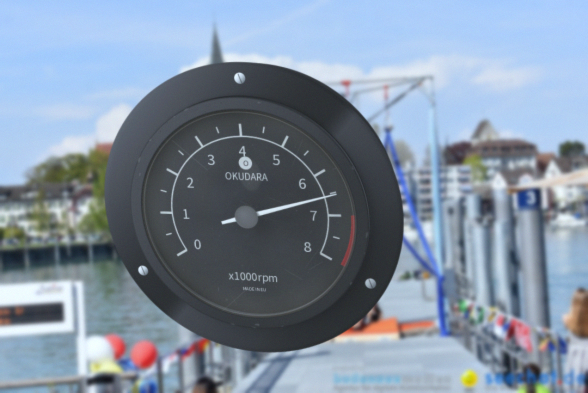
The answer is 6500 rpm
